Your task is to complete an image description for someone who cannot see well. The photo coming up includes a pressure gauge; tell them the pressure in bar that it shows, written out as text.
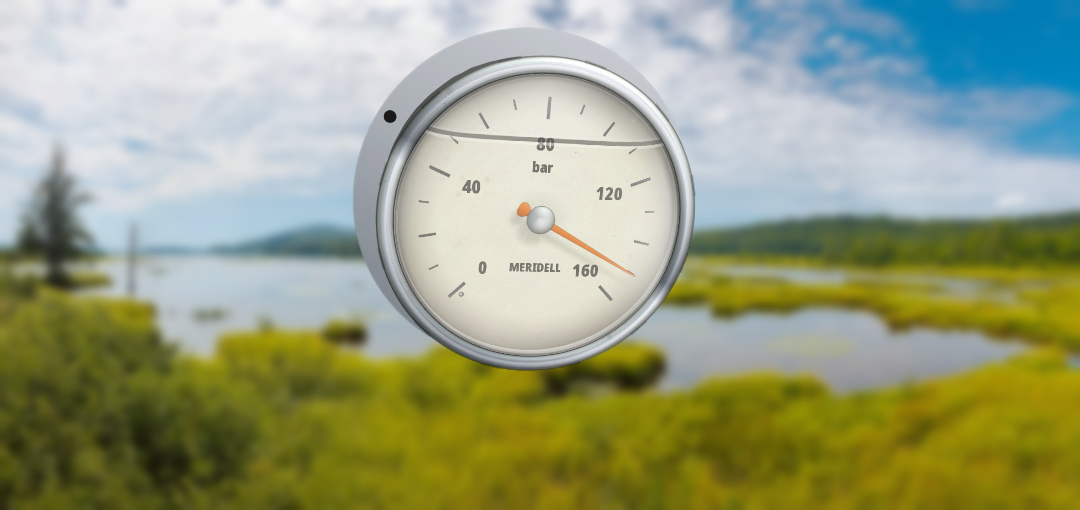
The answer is 150 bar
